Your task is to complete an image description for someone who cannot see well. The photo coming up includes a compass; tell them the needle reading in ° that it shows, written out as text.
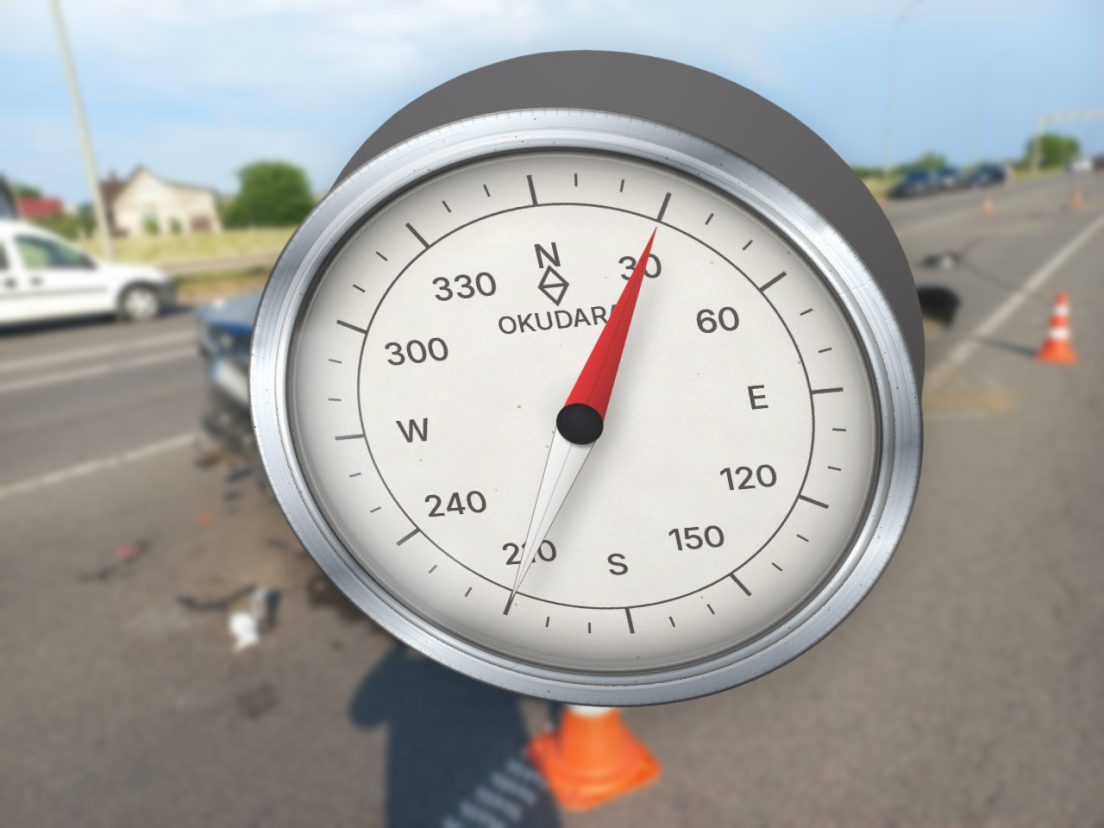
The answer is 30 °
